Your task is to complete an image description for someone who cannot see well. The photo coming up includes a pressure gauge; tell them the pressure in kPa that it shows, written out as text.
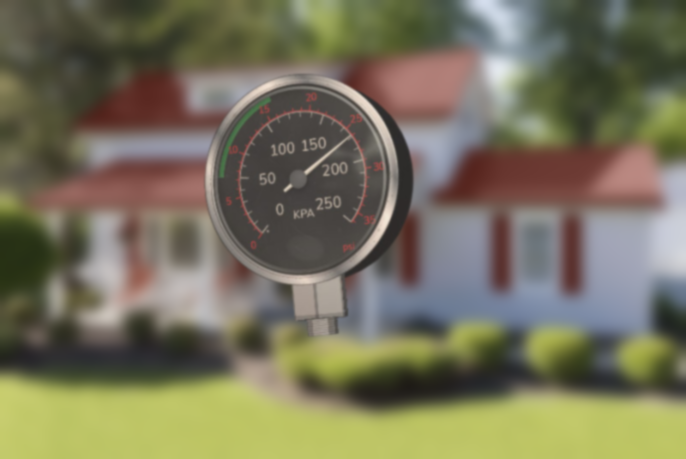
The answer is 180 kPa
